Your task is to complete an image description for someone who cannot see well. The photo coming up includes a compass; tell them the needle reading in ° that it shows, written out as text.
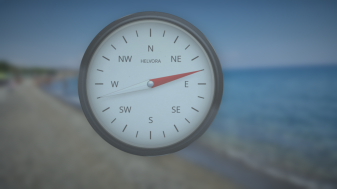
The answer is 75 °
